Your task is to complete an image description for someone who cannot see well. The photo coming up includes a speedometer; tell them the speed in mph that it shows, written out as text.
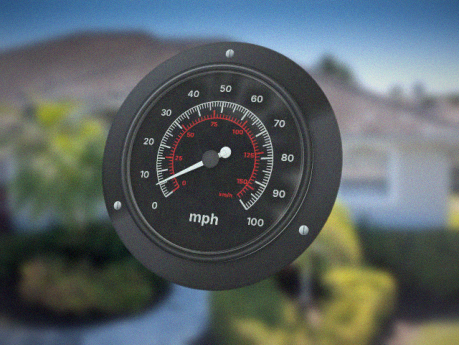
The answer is 5 mph
